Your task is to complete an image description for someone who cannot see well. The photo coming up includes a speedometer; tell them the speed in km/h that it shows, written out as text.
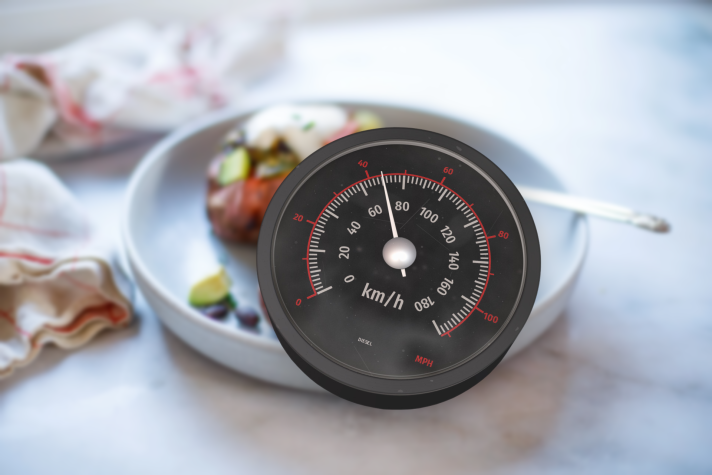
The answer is 70 km/h
